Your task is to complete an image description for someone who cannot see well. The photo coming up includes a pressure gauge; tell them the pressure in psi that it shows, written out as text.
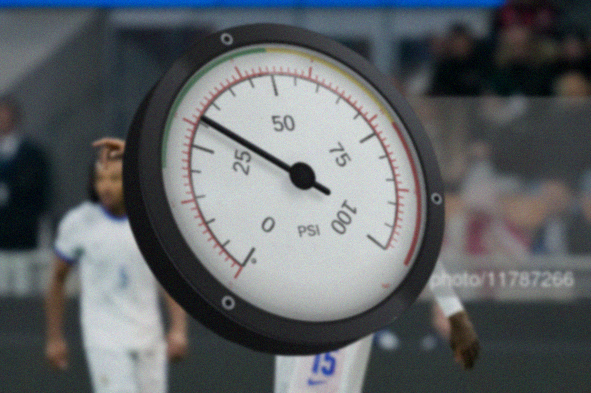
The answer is 30 psi
